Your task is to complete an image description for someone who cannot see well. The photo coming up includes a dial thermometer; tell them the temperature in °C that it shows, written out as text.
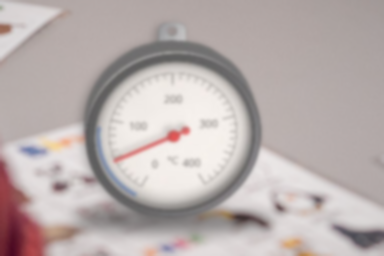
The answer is 50 °C
